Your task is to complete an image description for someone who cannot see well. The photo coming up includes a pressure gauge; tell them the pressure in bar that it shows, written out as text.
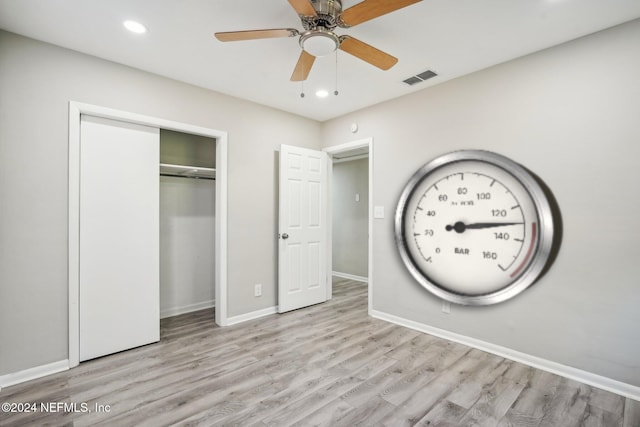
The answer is 130 bar
